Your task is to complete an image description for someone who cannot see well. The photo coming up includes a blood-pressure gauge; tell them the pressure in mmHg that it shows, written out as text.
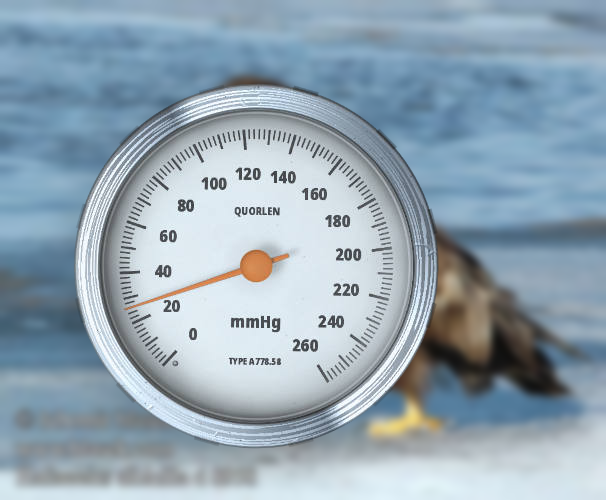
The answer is 26 mmHg
